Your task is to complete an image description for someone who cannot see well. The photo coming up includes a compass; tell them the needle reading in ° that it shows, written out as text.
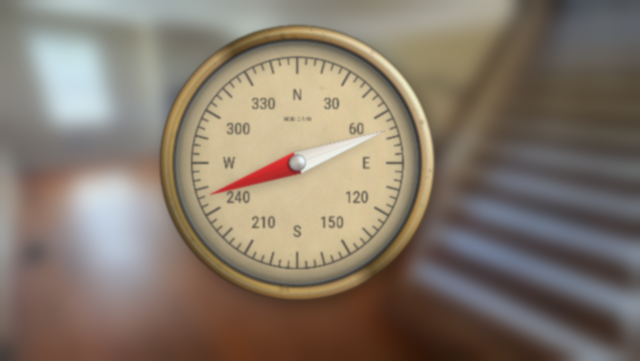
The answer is 250 °
